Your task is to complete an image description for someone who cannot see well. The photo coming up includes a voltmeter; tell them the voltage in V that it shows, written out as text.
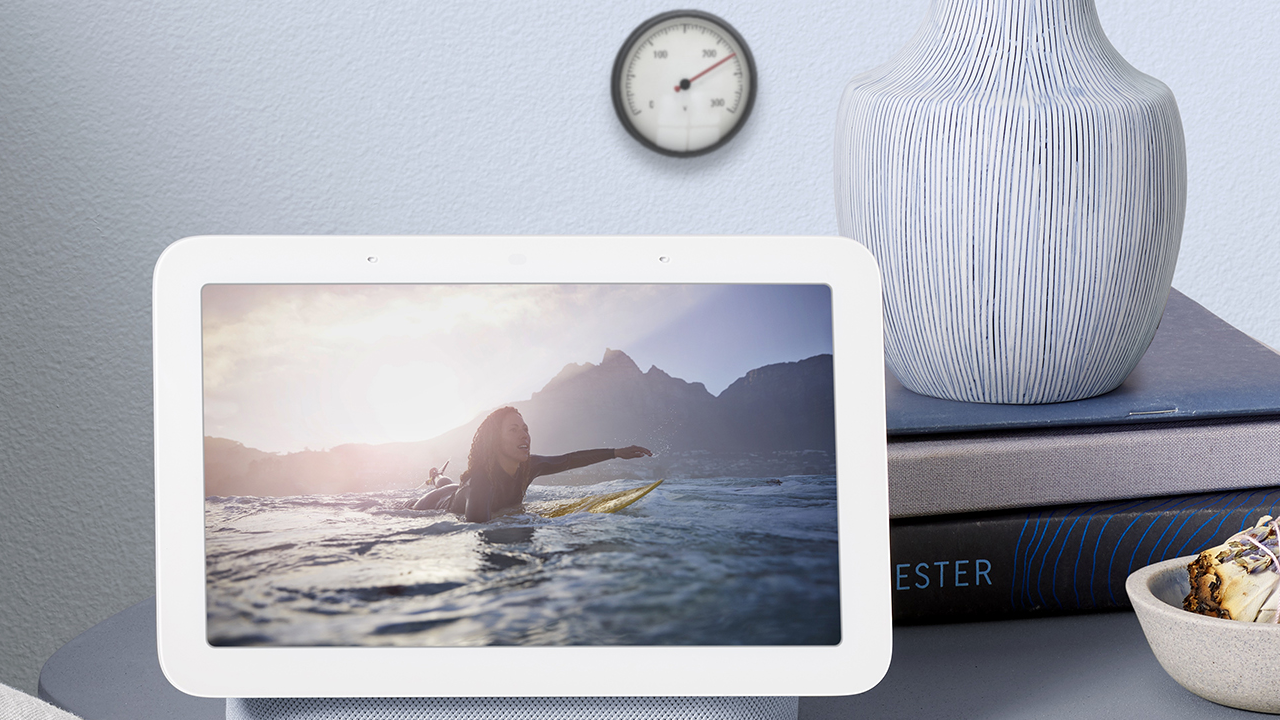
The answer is 225 V
